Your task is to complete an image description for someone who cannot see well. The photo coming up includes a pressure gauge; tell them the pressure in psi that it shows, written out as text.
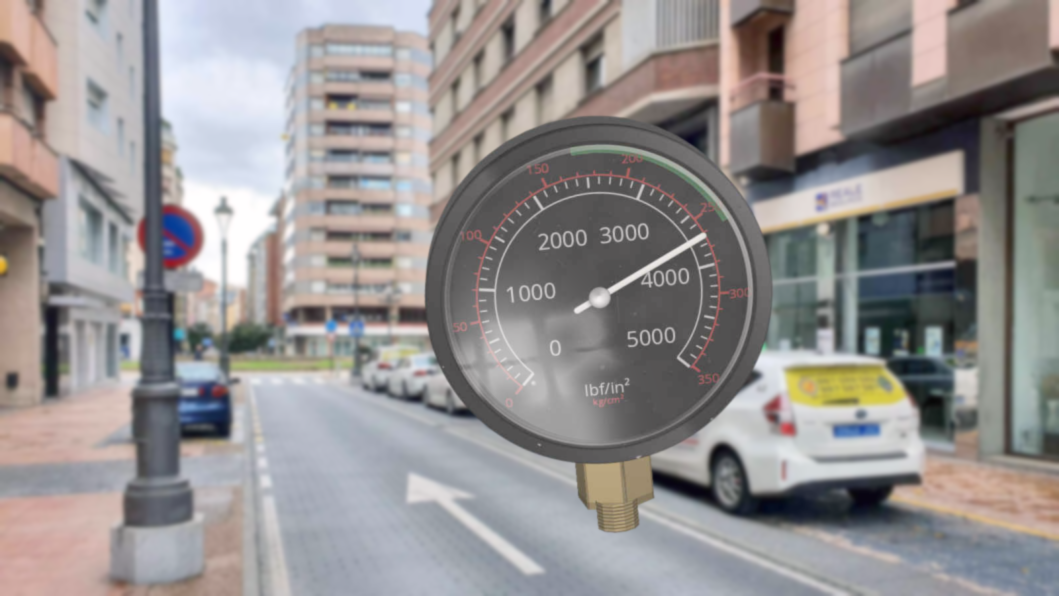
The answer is 3700 psi
